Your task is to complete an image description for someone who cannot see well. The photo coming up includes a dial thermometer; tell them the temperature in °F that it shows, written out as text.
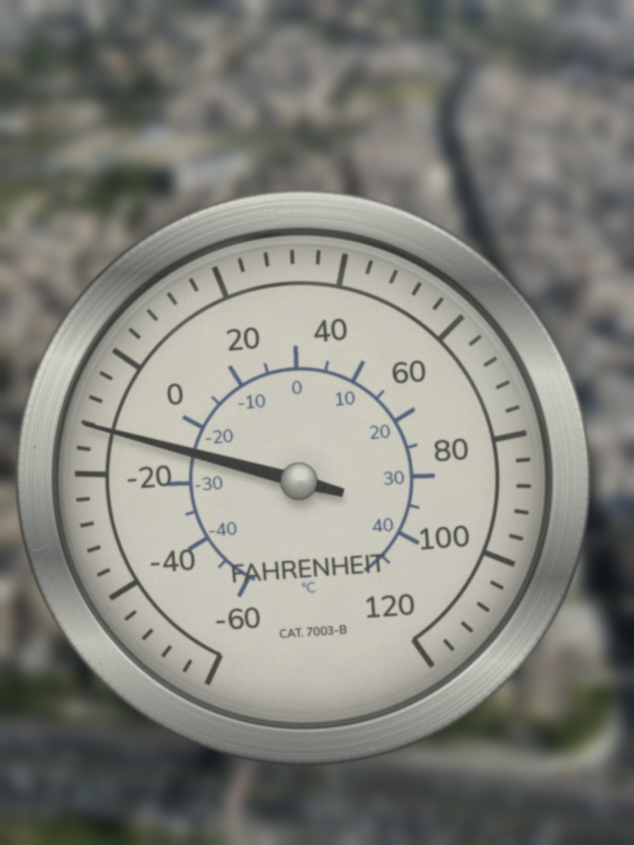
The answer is -12 °F
